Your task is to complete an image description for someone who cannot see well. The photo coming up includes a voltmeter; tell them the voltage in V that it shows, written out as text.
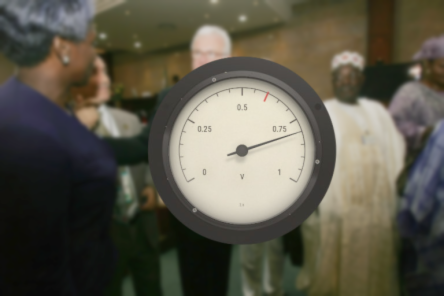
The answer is 0.8 V
